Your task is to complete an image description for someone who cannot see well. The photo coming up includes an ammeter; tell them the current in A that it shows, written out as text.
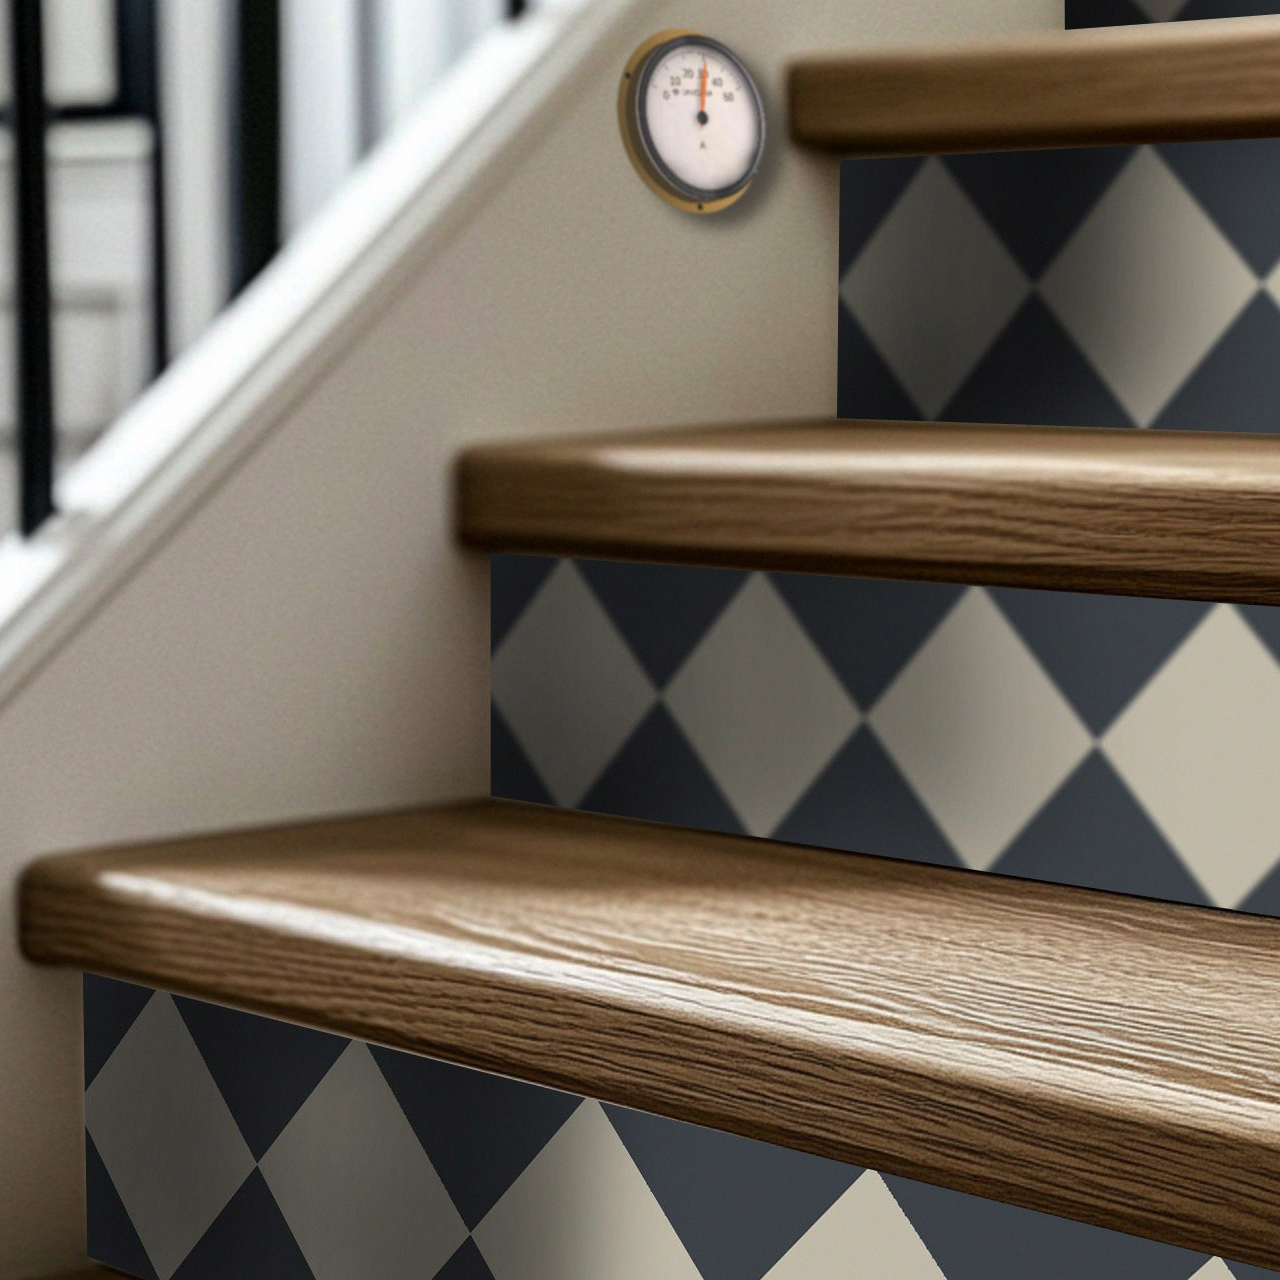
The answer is 30 A
